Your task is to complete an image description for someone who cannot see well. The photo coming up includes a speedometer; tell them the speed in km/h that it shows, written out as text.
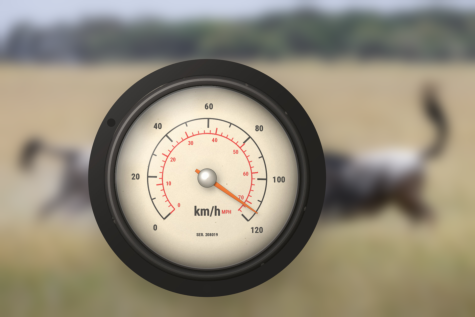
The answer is 115 km/h
